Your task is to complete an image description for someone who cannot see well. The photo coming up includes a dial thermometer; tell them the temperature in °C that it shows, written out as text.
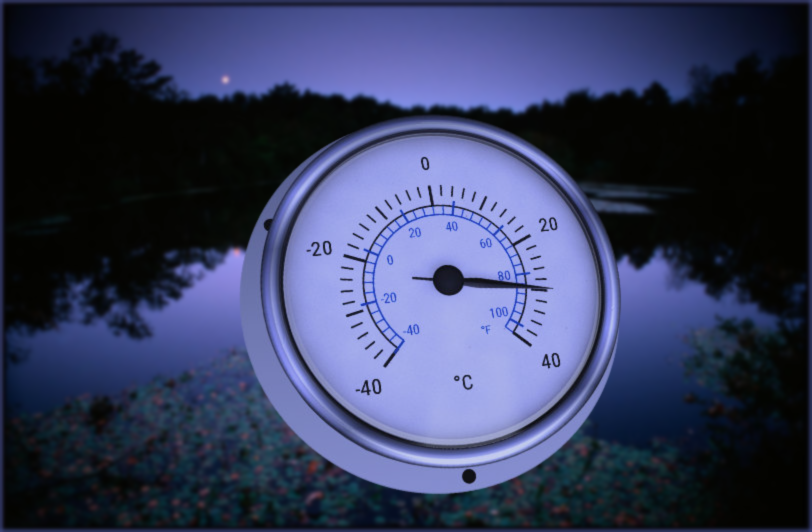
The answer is 30 °C
